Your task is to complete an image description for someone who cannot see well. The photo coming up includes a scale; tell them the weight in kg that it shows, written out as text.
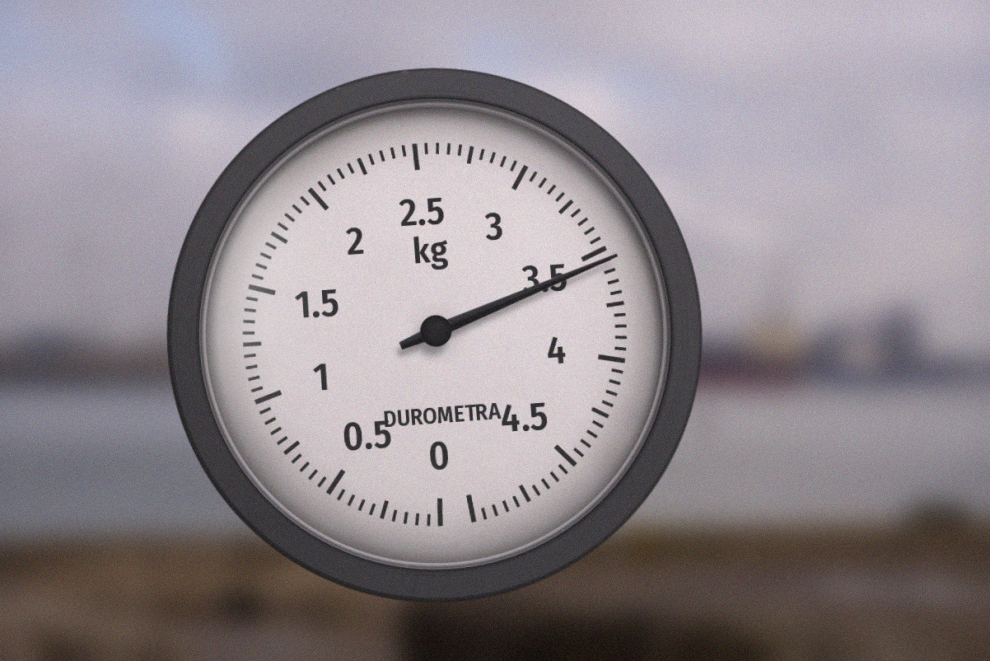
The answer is 3.55 kg
